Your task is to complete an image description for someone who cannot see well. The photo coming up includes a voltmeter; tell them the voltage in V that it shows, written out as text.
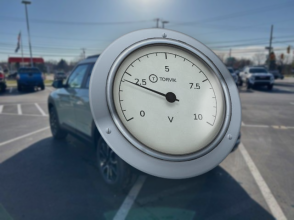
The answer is 2 V
